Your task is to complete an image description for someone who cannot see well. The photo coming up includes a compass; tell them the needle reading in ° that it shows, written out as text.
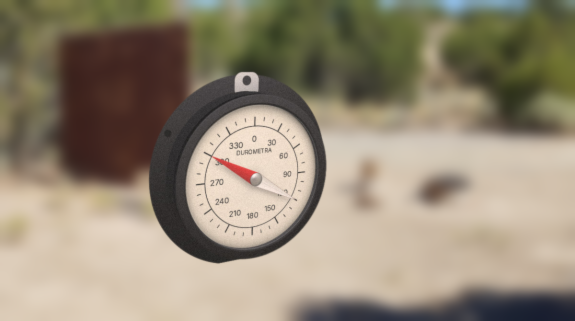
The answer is 300 °
